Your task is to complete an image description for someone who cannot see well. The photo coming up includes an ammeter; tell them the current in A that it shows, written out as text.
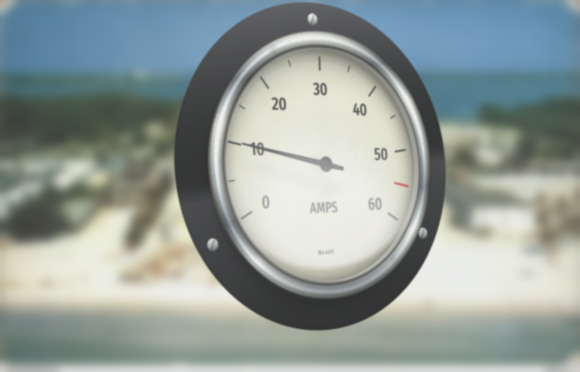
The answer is 10 A
